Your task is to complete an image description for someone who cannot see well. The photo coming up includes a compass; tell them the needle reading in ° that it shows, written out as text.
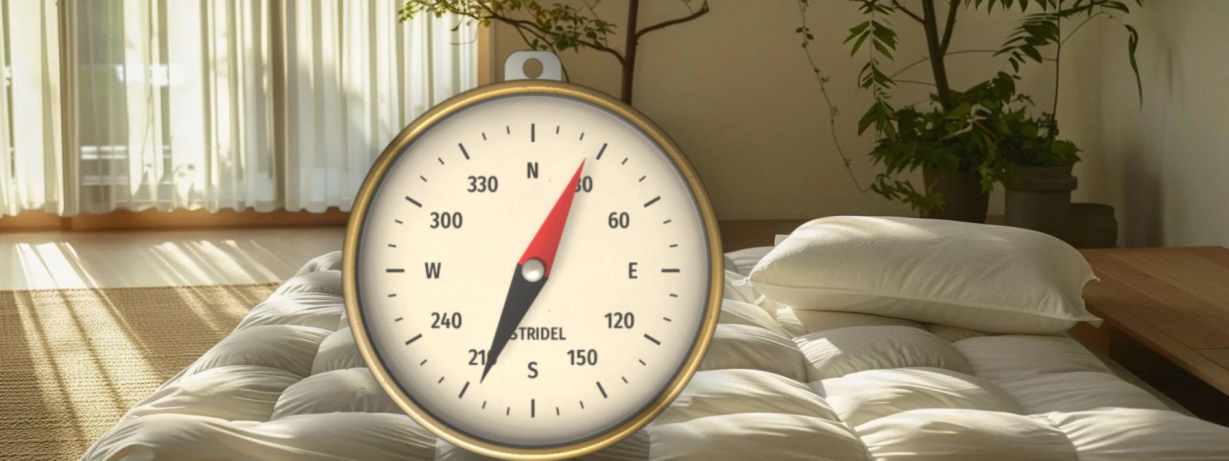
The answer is 25 °
